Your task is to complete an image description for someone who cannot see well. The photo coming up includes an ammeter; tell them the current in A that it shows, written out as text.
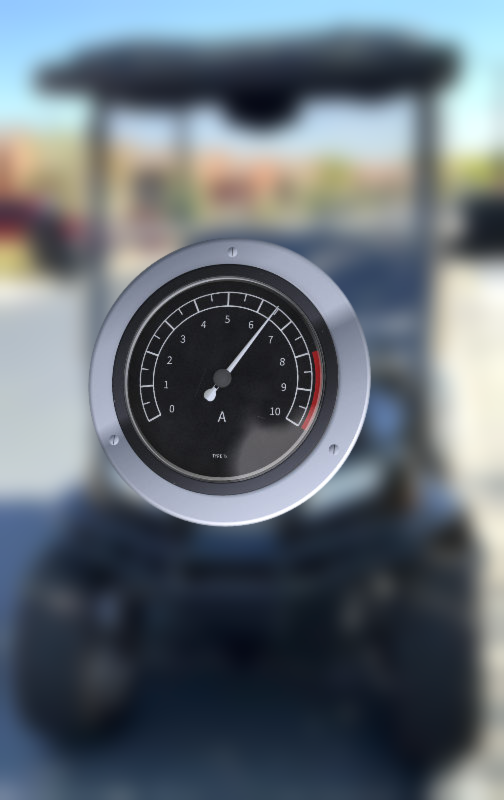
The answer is 6.5 A
